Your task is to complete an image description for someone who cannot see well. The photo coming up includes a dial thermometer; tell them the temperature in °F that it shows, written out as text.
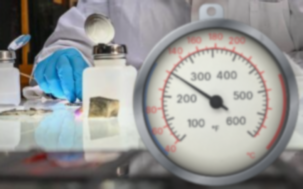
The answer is 250 °F
